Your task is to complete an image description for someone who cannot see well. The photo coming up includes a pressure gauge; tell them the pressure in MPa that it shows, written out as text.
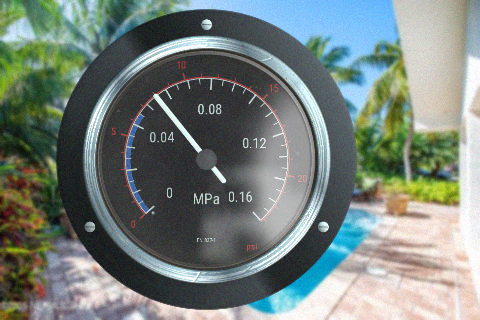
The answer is 0.055 MPa
